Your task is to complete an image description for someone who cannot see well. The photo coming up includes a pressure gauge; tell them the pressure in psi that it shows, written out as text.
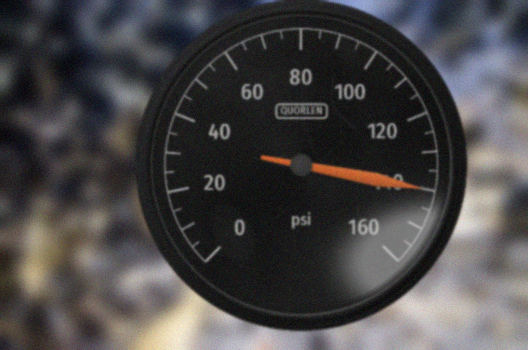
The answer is 140 psi
